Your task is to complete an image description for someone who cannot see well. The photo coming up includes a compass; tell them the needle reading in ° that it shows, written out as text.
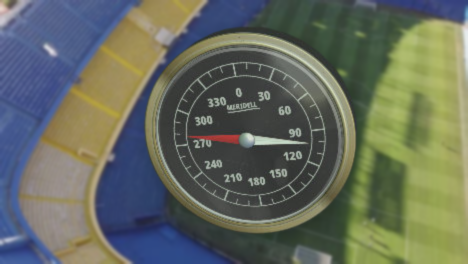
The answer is 280 °
